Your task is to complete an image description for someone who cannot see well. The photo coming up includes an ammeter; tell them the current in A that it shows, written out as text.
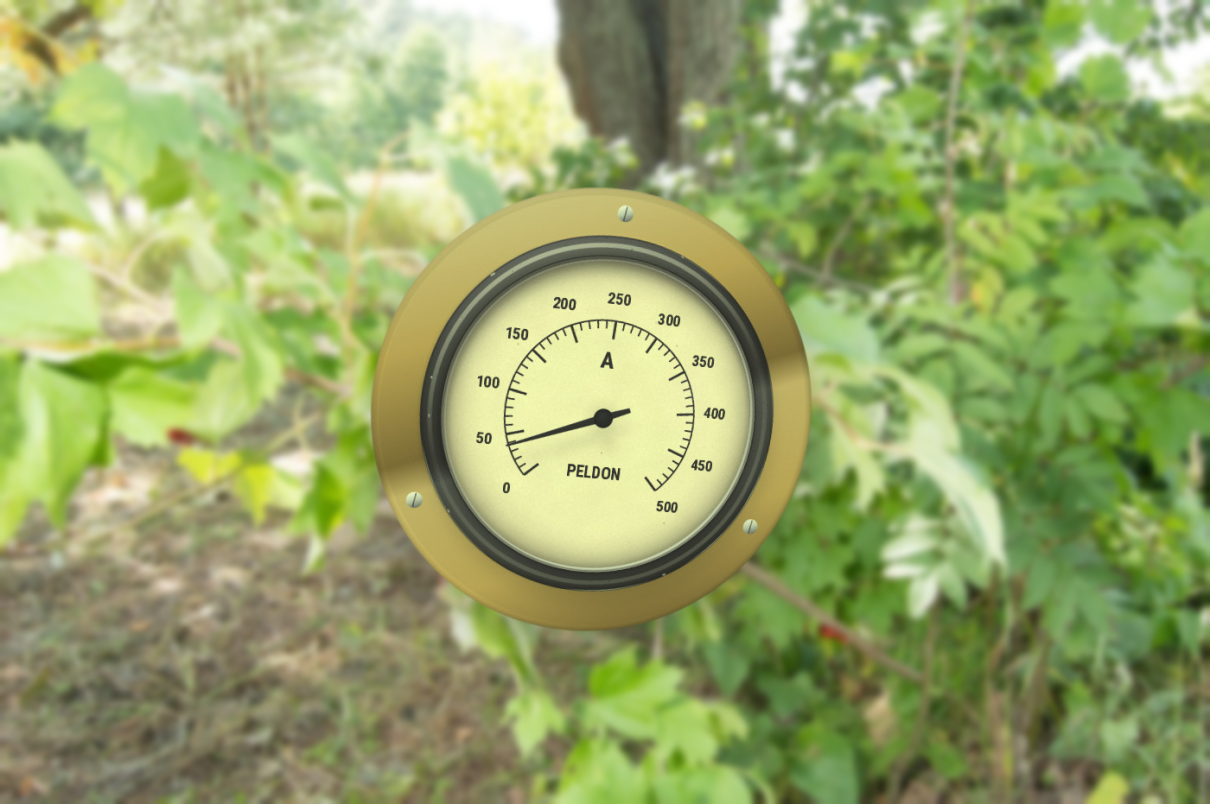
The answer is 40 A
